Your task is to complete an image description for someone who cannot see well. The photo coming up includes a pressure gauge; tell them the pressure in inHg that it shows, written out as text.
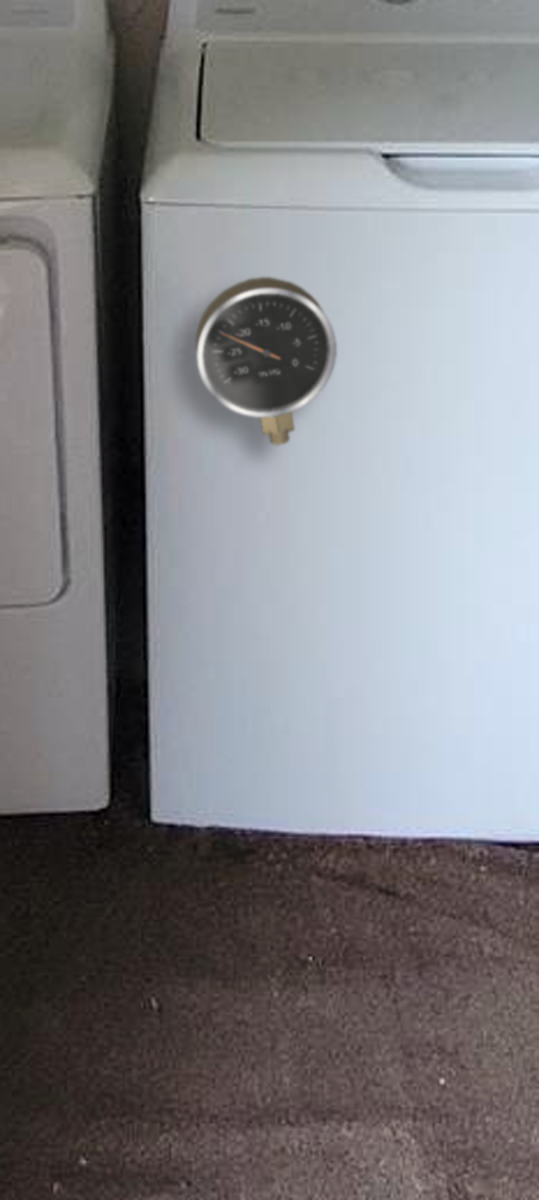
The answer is -22 inHg
